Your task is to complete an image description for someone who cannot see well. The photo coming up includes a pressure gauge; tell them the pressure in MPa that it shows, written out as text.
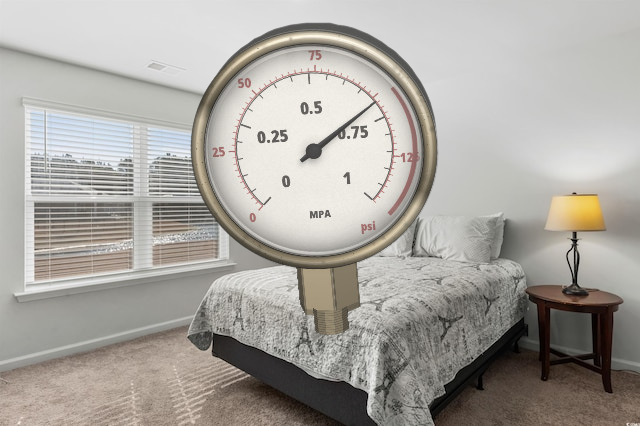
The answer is 0.7 MPa
